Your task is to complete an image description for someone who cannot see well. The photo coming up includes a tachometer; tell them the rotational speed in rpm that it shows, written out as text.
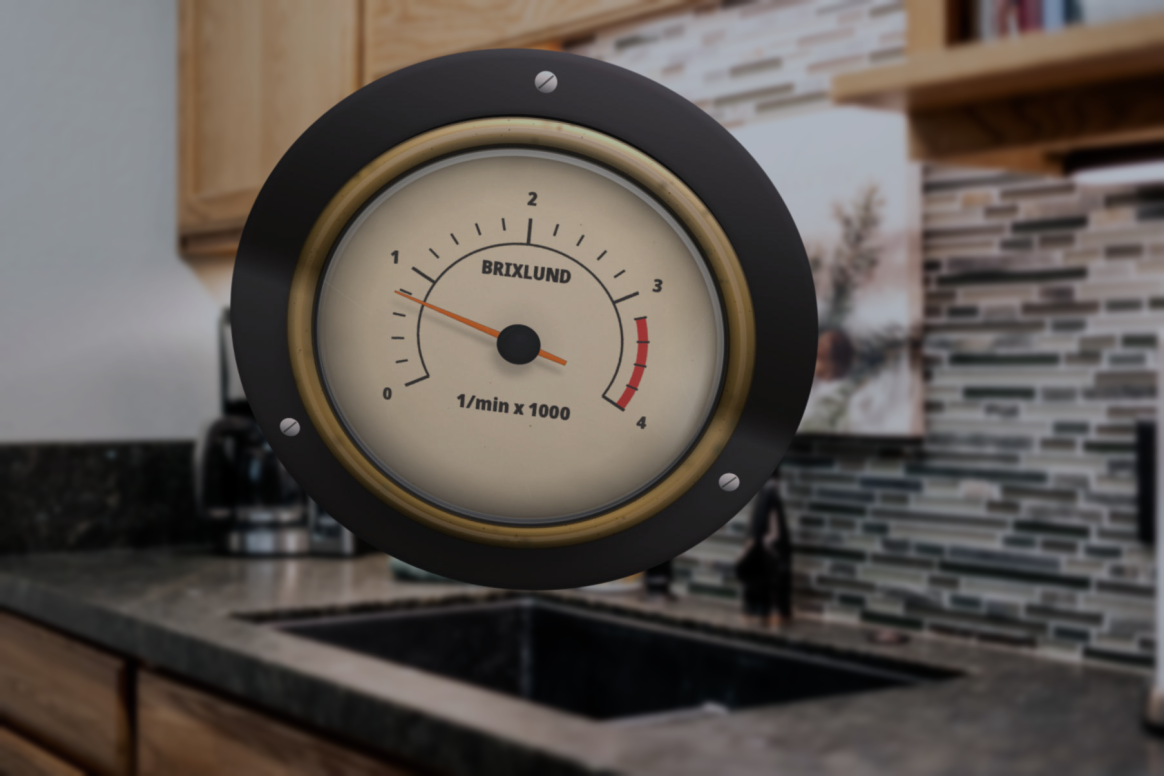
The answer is 800 rpm
